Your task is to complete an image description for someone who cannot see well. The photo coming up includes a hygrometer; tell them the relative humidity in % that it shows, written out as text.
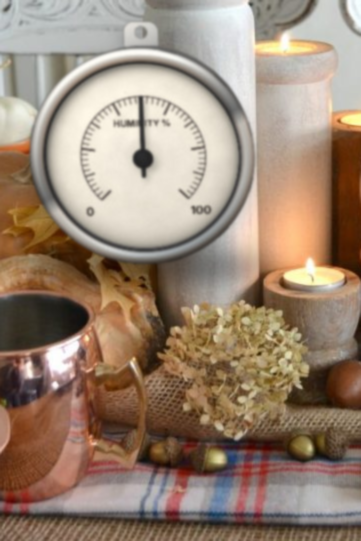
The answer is 50 %
